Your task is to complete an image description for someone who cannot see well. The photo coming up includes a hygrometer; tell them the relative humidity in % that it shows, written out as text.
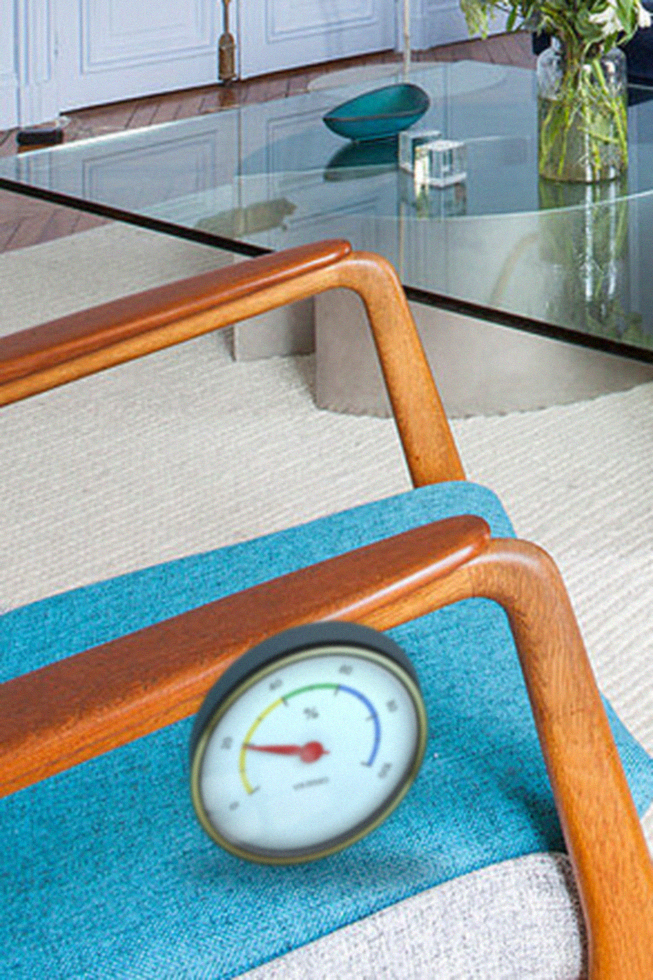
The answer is 20 %
